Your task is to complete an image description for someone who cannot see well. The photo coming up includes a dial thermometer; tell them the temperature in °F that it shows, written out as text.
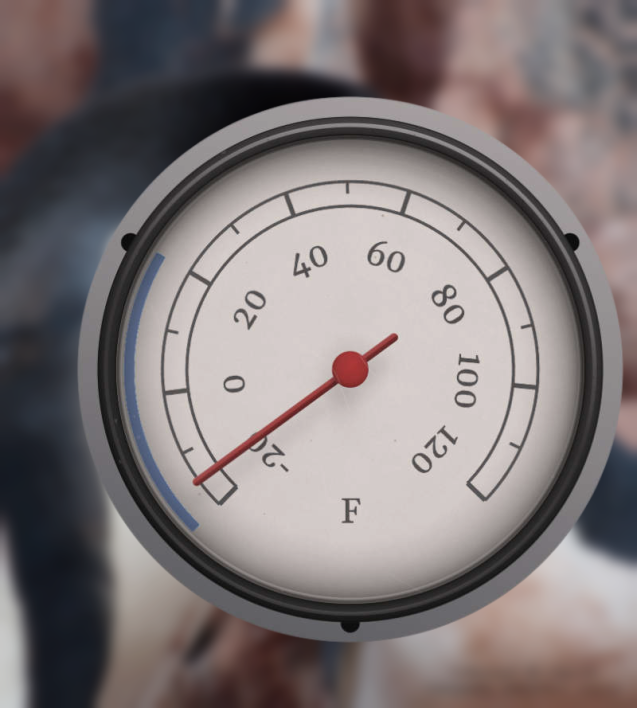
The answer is -15 °F
